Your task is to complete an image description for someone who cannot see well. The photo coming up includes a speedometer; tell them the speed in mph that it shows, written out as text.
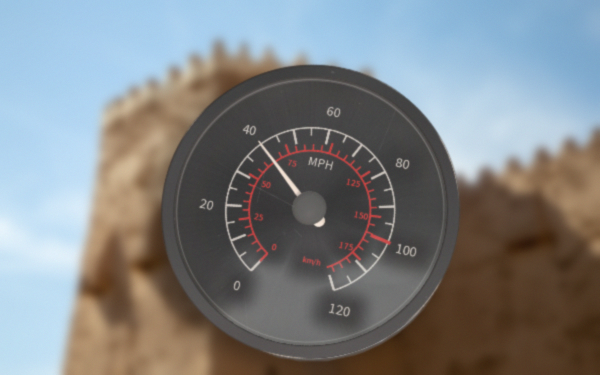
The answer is 40 mph
